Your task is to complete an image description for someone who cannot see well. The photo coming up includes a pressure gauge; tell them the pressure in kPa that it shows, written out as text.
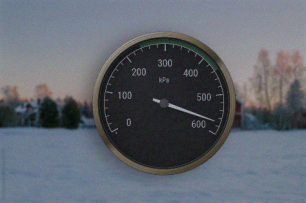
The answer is 570 kPa
